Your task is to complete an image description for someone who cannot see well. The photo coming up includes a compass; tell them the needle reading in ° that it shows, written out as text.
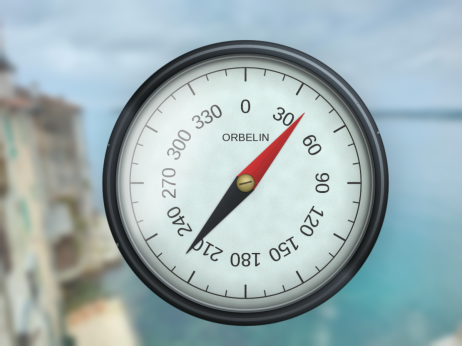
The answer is 40 °
